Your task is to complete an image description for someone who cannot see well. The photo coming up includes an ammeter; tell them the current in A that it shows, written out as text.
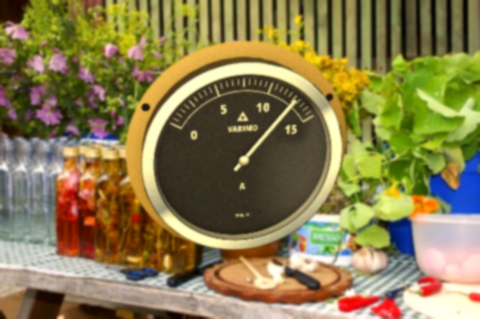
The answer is 12.5 A
